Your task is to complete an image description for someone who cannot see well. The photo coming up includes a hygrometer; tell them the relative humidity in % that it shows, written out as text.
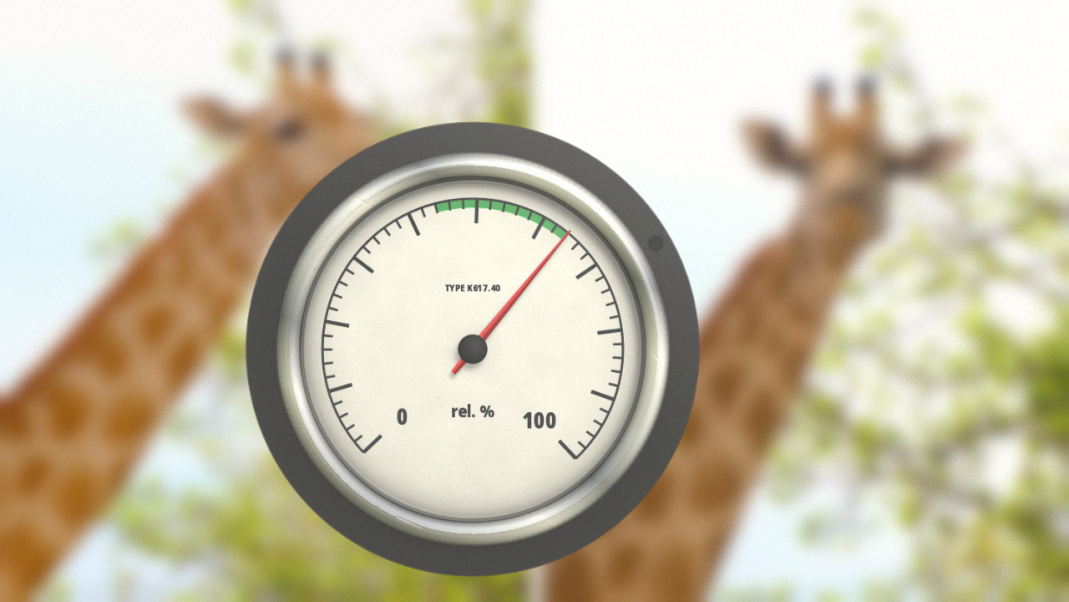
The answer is 64 %
